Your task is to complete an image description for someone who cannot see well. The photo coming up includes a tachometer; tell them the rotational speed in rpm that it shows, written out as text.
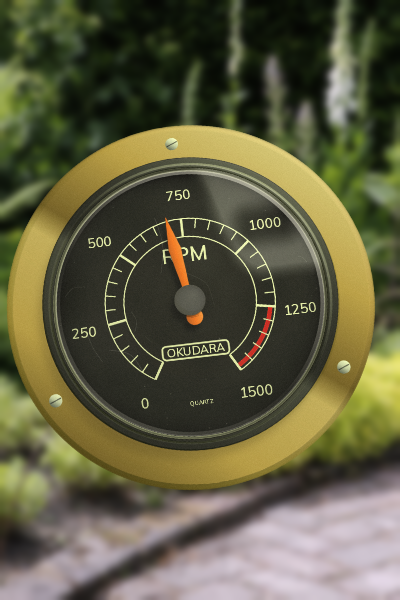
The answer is 700 rpm
